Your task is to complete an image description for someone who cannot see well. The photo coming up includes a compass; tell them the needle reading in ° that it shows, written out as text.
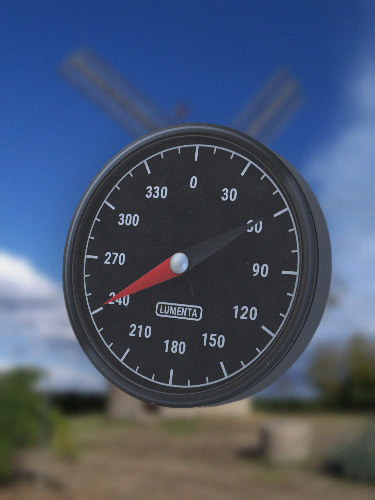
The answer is 240 °
